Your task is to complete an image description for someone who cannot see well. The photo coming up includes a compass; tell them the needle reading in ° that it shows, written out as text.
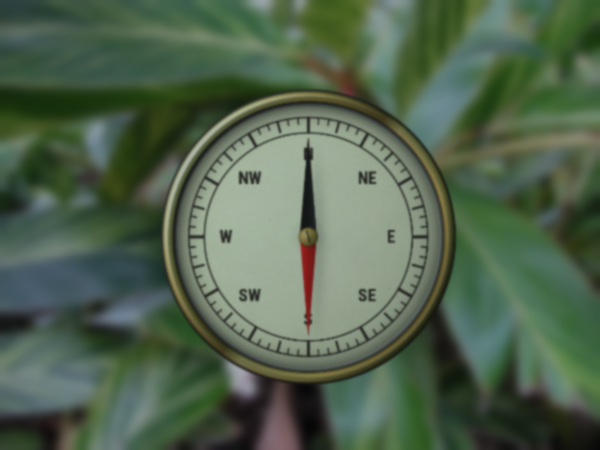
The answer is 180 °
